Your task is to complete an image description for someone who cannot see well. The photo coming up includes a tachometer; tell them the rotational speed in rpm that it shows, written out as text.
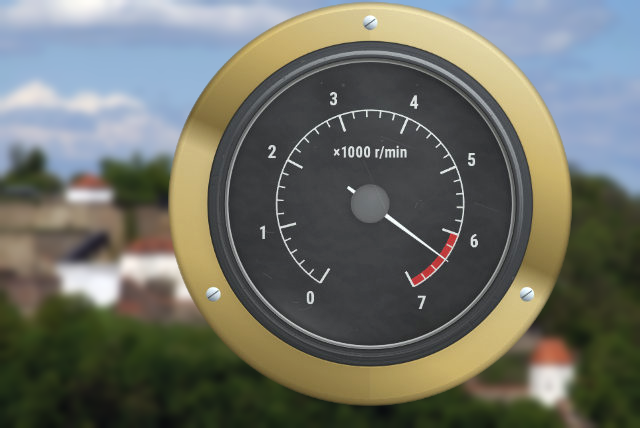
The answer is 6400 rpm
